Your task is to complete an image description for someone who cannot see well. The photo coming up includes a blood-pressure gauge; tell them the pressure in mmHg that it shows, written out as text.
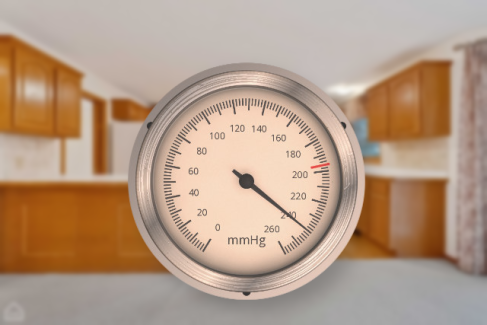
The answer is 240 mmHg
